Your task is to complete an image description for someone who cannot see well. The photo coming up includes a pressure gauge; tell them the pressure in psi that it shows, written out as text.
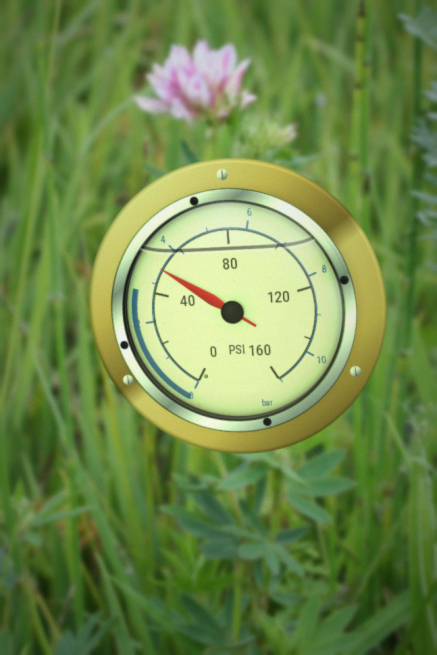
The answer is 50 psi
